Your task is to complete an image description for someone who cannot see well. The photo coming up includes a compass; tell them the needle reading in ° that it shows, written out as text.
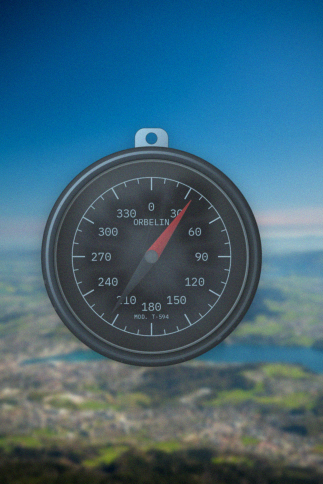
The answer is 35 °
